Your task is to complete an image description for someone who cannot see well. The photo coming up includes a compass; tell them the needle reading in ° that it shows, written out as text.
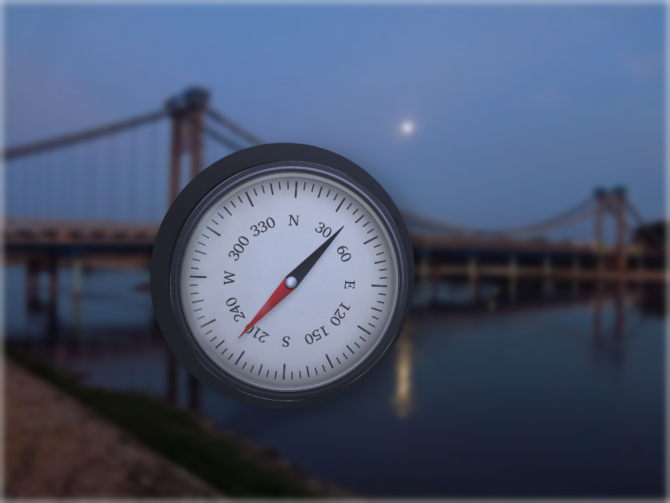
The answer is 220 °
